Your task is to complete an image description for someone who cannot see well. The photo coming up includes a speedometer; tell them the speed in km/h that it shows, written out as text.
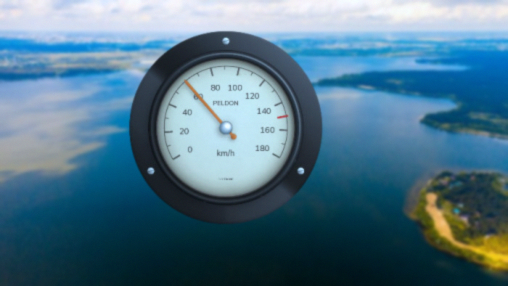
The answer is 60 km/h
